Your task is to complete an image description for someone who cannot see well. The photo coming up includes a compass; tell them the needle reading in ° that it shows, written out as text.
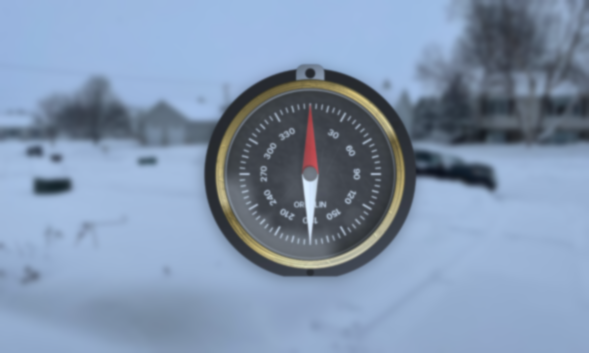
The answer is 0 °
